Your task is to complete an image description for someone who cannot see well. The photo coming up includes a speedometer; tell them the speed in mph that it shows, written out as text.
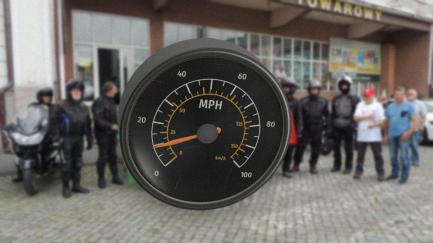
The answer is 10 mph
